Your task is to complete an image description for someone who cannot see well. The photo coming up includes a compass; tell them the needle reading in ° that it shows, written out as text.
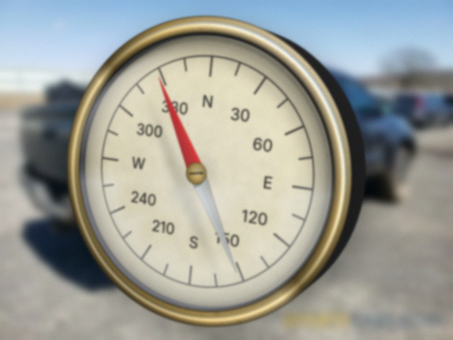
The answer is 330 °
